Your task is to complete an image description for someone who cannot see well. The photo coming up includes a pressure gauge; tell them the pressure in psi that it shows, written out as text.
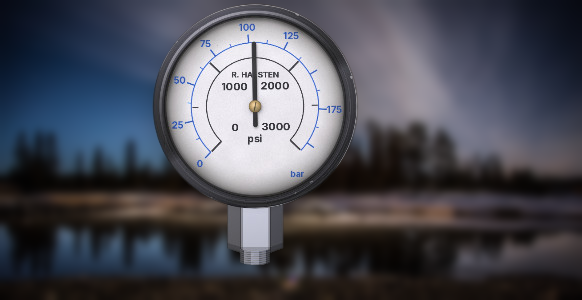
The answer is 1500 psi
